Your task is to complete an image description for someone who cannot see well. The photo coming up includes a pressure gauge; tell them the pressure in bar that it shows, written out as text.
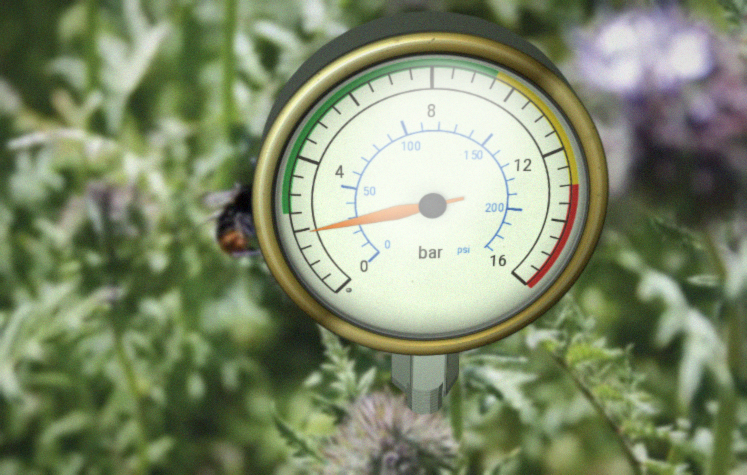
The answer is 2 bar
